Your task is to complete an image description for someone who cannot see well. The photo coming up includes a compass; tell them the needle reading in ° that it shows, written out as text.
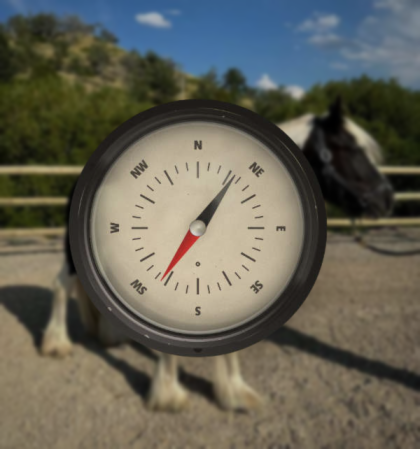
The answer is 215 °
